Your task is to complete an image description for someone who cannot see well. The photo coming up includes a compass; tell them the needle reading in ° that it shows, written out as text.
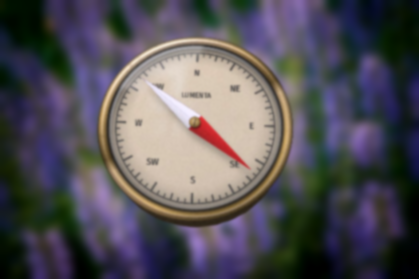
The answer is 130 °
